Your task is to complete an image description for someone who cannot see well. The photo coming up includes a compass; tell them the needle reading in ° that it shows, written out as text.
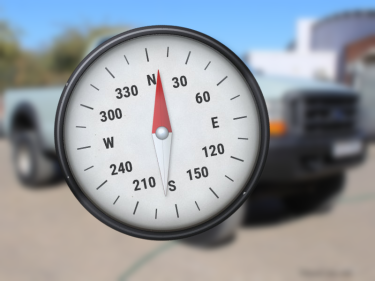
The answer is 7.5 °
